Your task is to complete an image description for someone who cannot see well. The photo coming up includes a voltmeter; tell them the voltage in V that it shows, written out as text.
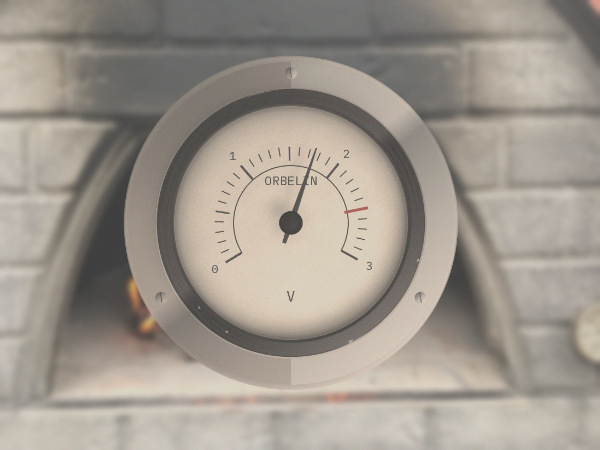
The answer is 1.75 V
